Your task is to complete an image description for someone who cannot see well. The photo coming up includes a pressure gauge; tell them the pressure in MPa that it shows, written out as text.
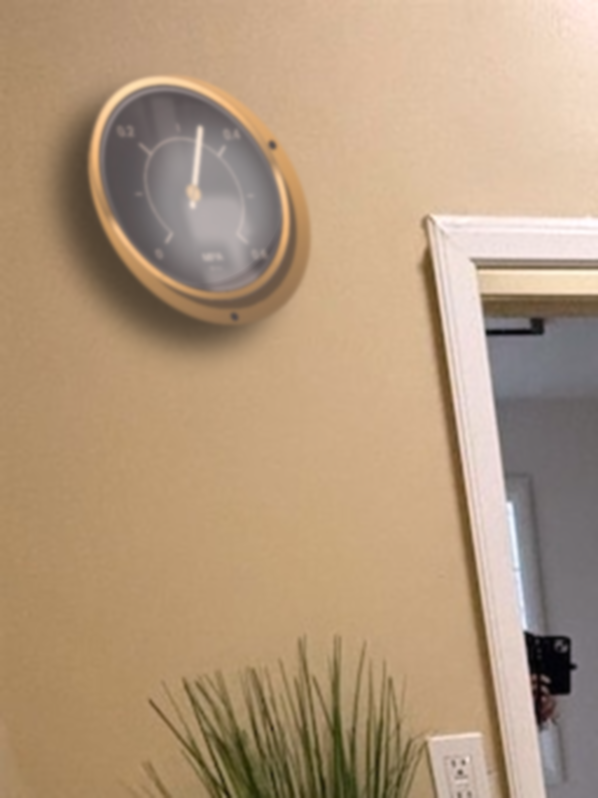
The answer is 0.35 MPa
